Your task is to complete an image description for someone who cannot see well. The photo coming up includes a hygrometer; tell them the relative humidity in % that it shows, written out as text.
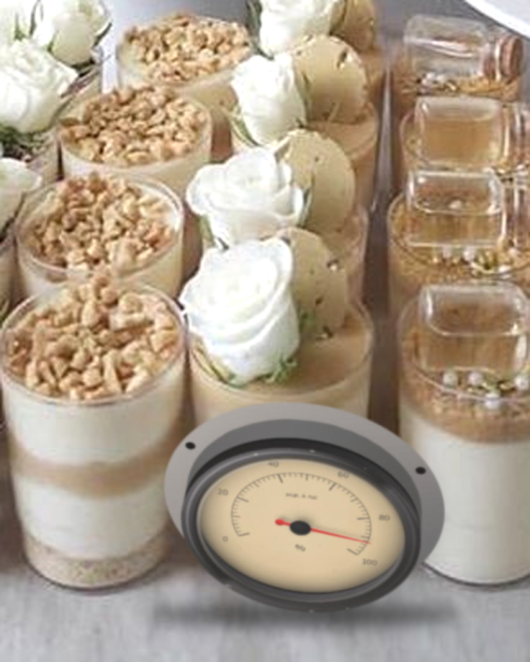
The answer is 90 %
